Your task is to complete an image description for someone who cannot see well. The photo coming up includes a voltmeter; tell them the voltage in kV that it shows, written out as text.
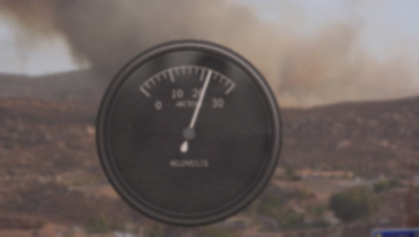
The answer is 22 kV
